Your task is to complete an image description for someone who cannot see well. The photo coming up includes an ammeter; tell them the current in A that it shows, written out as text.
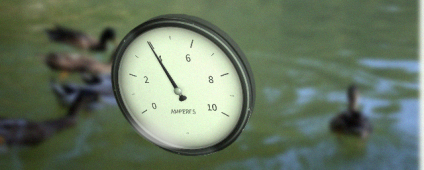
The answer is 4 A
